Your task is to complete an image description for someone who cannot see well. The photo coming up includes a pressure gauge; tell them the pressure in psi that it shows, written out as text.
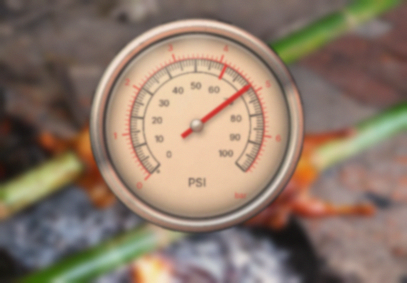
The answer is 70 psi
